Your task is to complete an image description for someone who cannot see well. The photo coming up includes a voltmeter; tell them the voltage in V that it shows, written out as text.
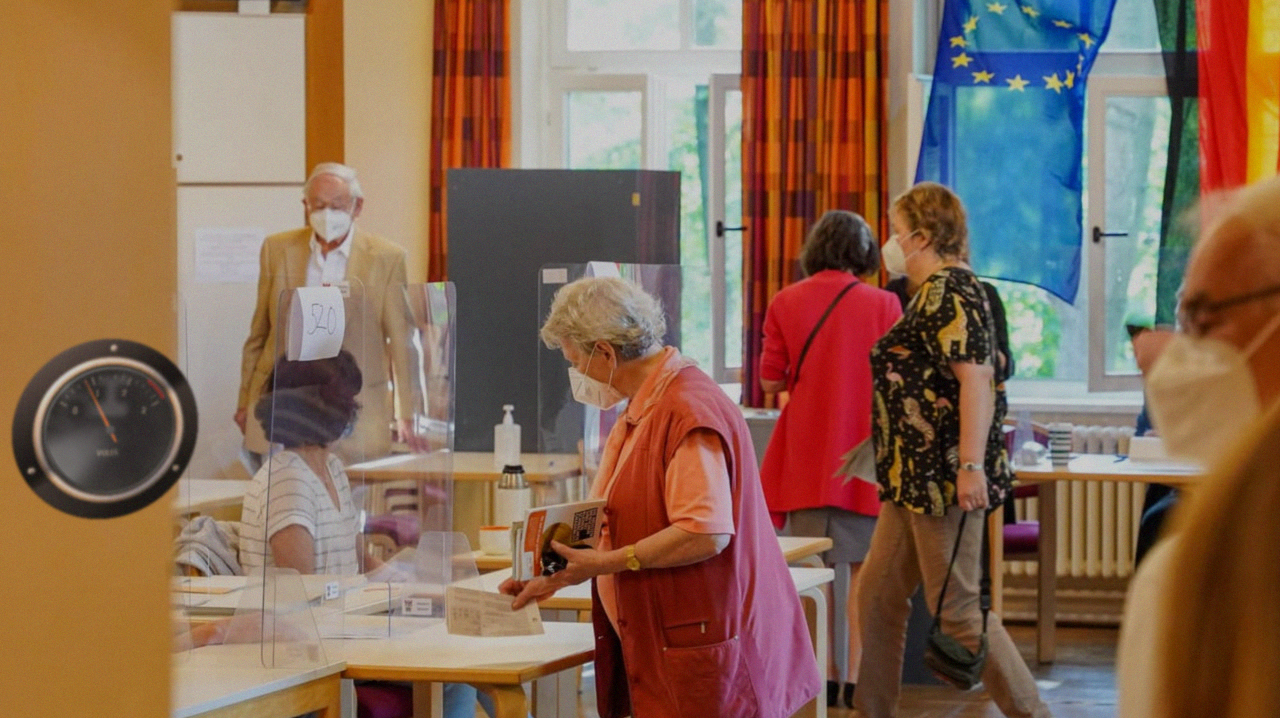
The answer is 0.8 V
